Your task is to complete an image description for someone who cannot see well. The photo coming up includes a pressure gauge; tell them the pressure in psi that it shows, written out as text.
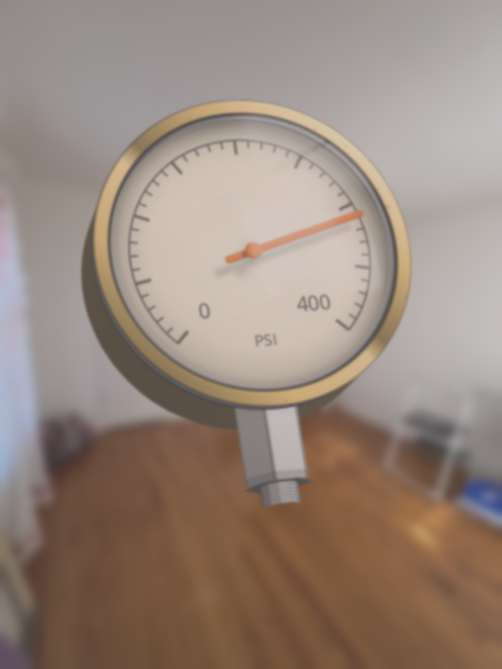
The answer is 310 psi
